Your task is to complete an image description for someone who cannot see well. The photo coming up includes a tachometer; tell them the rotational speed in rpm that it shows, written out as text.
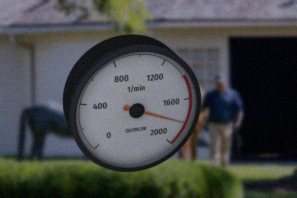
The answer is 1800 rpm
